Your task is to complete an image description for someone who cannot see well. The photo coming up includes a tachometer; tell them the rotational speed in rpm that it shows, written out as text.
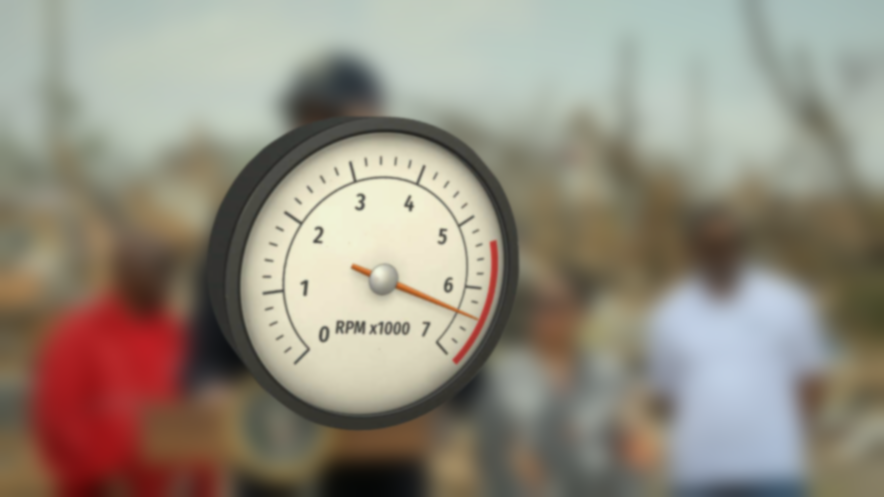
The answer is 6400 rpm
